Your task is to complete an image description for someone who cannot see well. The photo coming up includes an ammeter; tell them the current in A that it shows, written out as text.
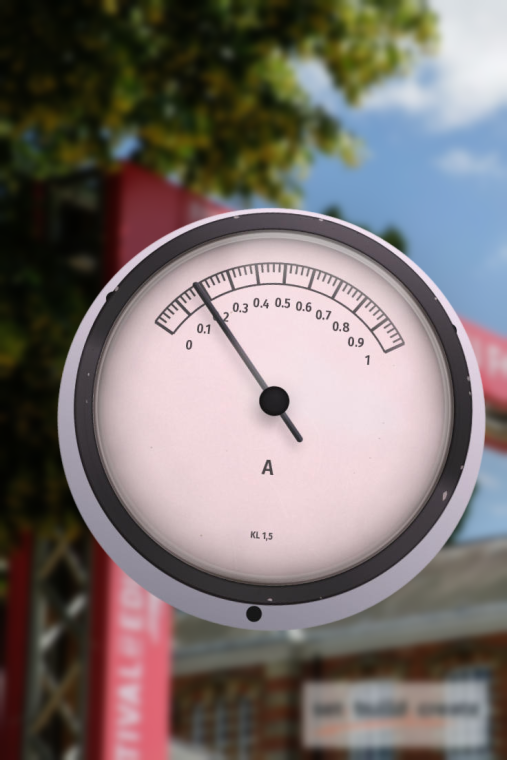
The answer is 0.18 A
